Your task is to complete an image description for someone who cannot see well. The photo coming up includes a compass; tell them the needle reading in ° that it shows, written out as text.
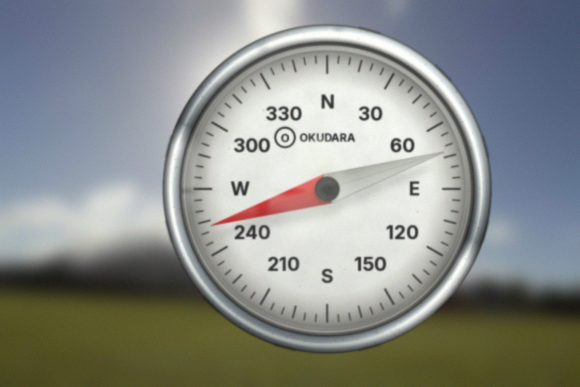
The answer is 252.5 °
